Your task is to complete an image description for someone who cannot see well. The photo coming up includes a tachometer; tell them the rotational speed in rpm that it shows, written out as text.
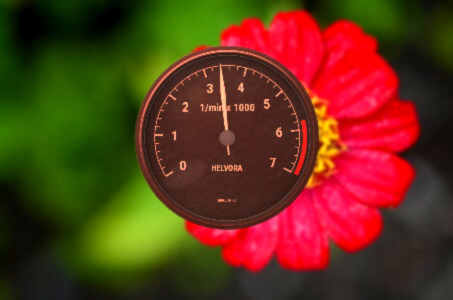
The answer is 3400 rpm
